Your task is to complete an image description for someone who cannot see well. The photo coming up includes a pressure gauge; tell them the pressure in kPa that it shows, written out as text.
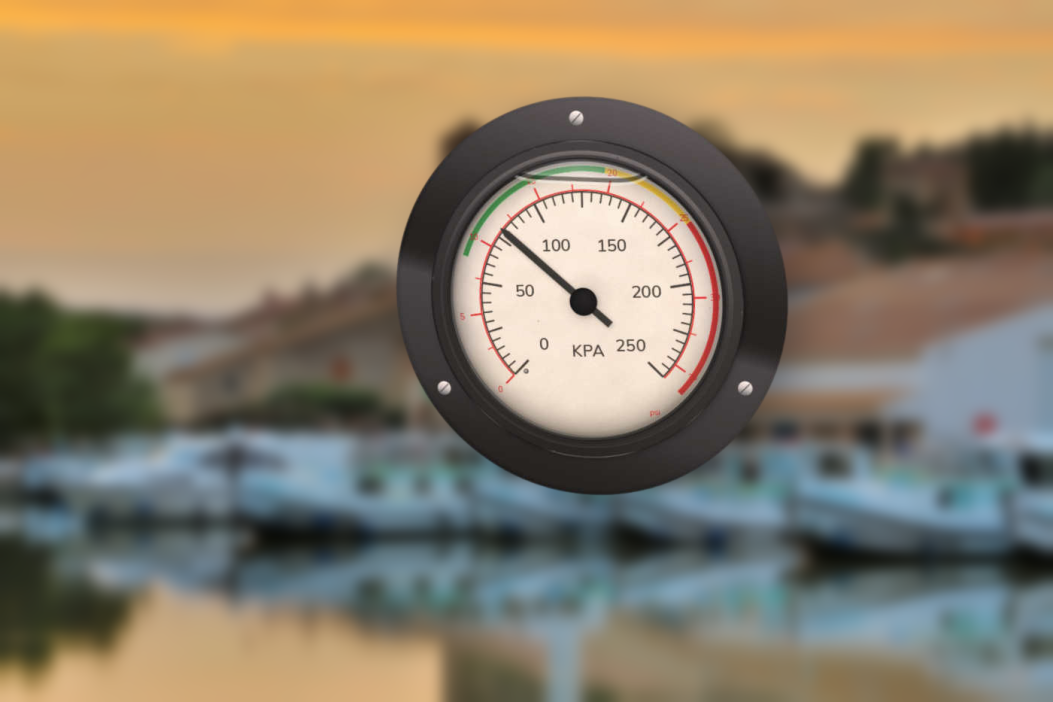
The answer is 80 kPa
